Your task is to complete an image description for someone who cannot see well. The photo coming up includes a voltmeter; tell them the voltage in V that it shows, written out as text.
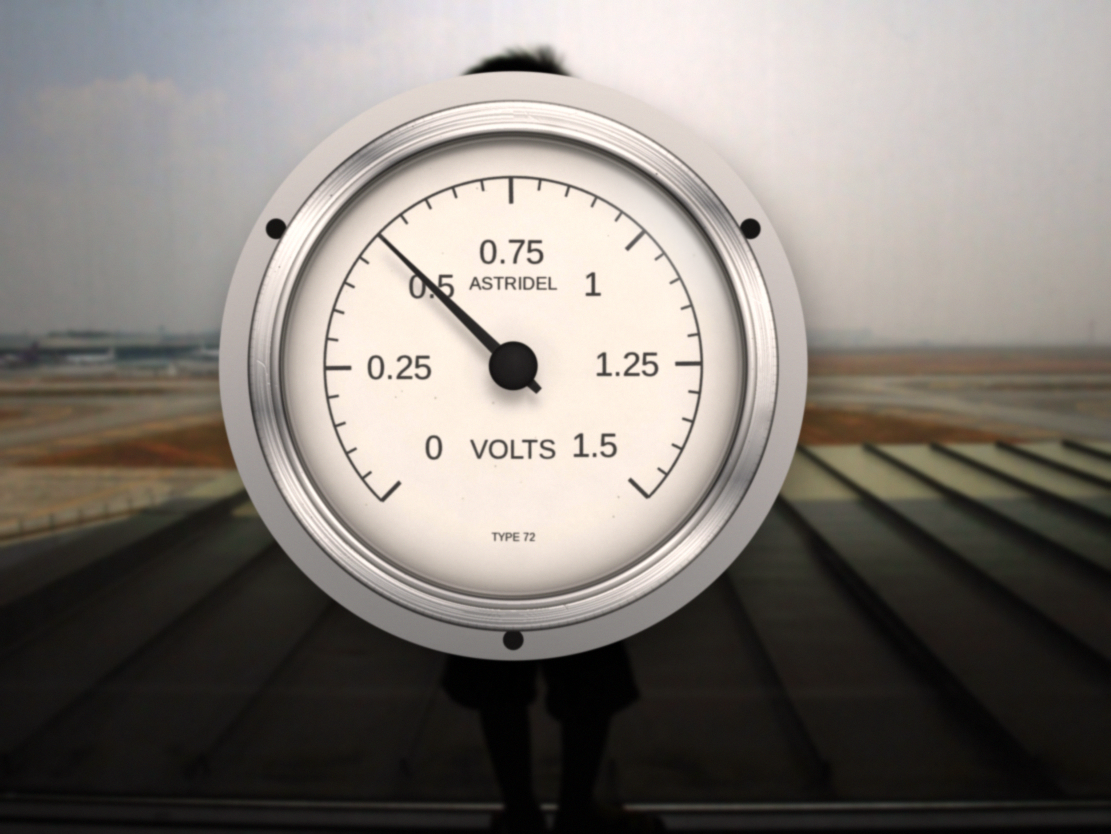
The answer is 0.5 V
